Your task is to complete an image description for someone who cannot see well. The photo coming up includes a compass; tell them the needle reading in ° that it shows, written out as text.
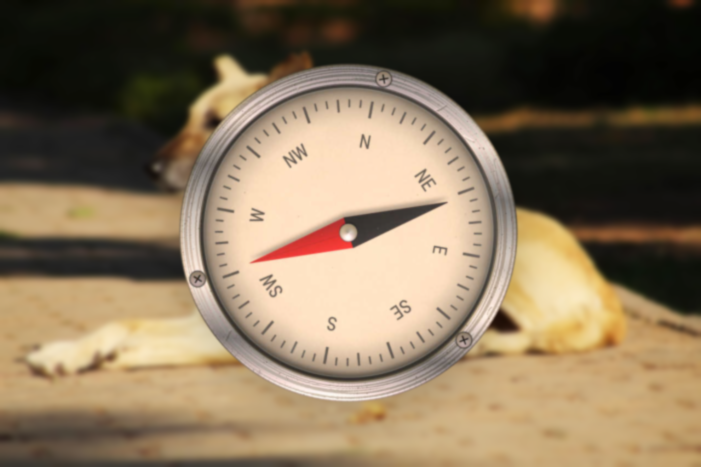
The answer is 242.5 °
